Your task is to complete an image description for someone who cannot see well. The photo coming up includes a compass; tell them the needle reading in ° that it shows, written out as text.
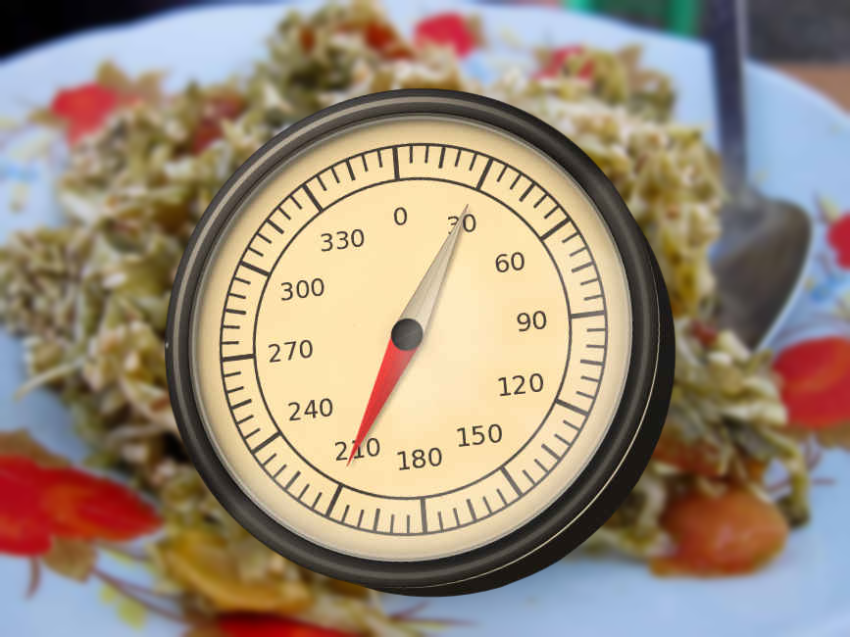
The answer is 210 °
